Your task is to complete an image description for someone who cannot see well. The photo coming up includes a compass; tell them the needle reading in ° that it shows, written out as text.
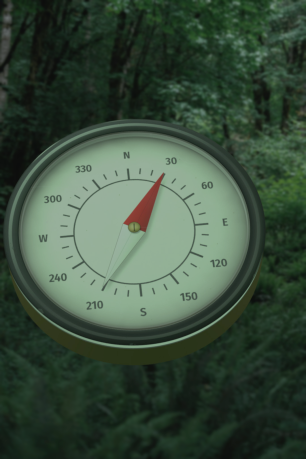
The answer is 30 °
